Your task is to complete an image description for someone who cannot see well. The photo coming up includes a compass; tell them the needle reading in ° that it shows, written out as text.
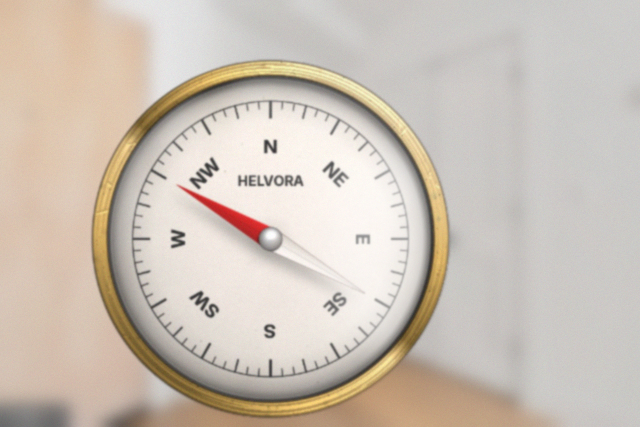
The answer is 300 °
